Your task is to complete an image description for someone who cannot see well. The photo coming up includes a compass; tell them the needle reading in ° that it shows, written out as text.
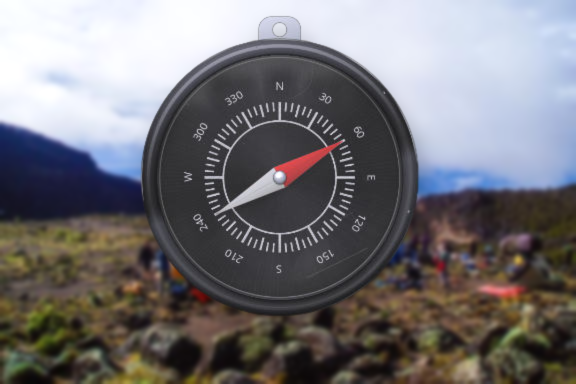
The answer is 60 °
